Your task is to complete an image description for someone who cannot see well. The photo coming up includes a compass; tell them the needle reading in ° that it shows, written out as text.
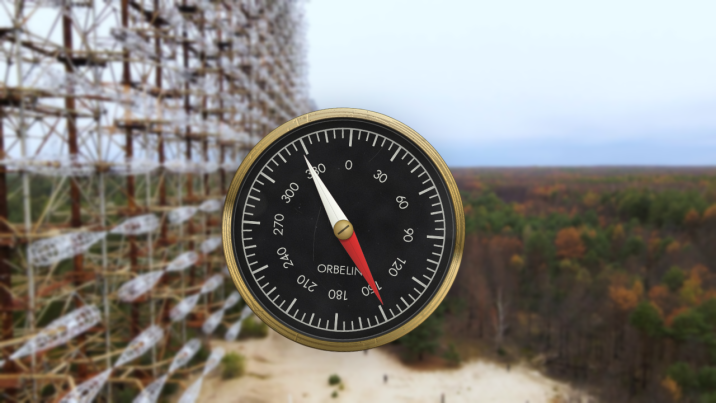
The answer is 147.5 °
